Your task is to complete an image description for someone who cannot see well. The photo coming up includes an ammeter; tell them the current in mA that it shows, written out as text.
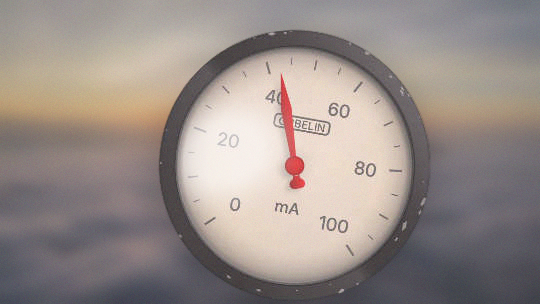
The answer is 42.5 mA
